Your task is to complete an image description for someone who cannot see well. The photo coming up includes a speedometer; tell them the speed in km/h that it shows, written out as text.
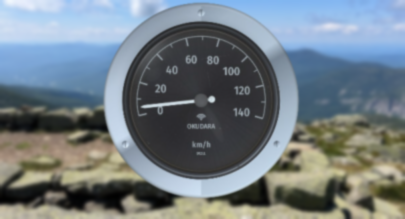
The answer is 5 km/h
